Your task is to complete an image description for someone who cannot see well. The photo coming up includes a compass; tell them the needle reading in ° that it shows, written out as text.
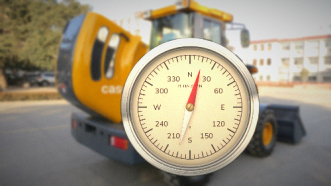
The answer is 15 °
